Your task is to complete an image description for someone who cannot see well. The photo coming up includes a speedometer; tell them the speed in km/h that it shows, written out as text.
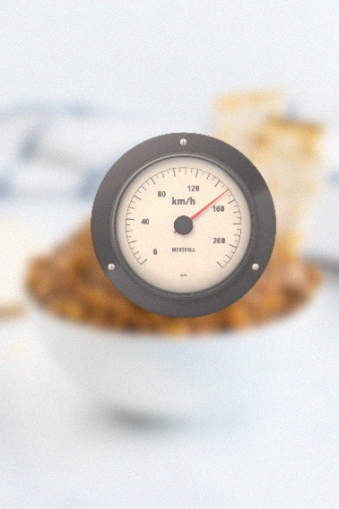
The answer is 150 km/h
